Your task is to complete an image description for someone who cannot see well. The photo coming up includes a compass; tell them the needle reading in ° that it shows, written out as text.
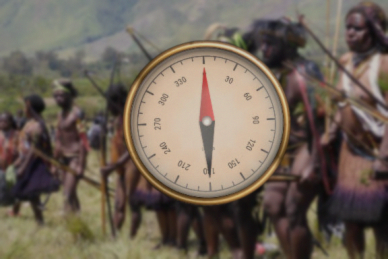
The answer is 0 °
